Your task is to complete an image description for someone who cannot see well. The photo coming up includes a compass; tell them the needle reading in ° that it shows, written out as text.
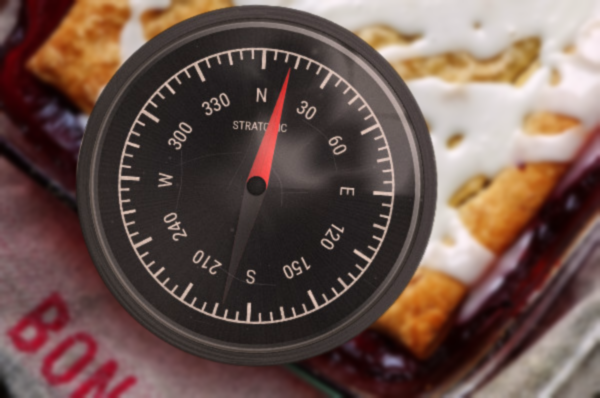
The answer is 12.5 °
